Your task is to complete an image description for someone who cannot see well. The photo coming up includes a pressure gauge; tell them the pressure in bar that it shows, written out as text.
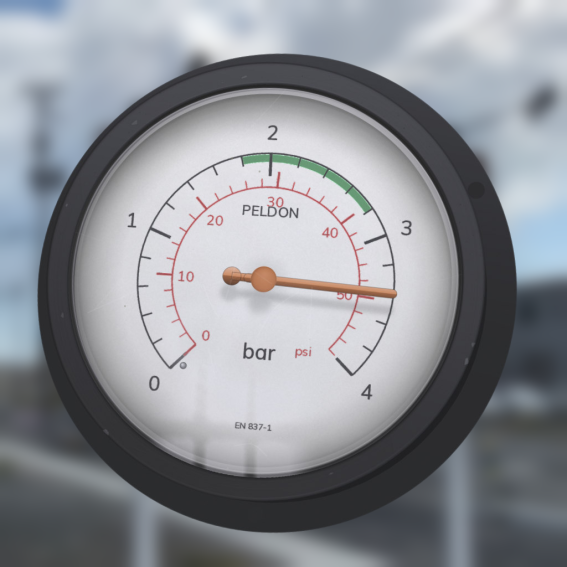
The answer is 3.4 bar
